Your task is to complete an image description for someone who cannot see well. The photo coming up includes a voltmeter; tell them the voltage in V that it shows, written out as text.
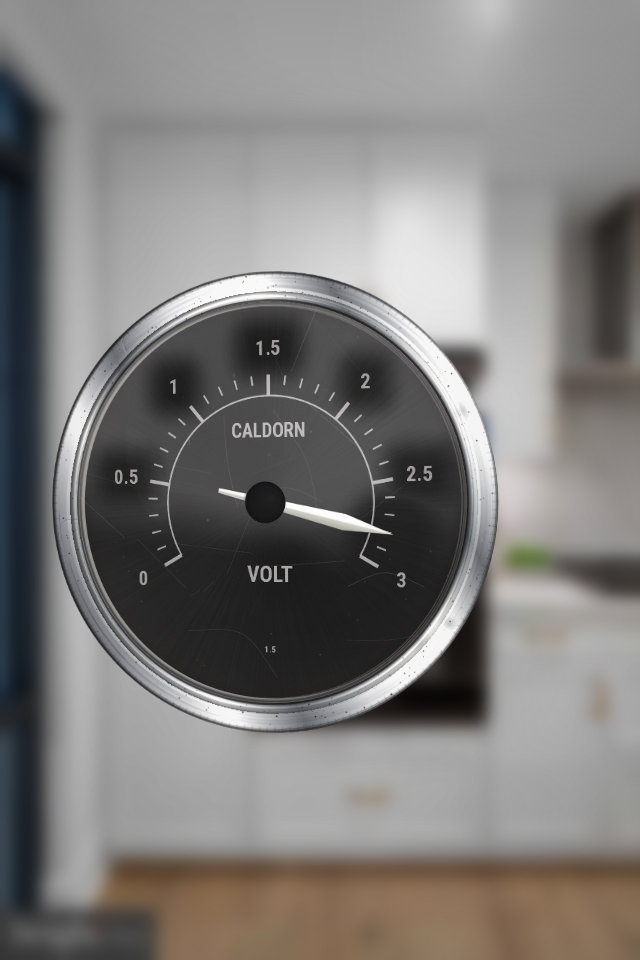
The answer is 2.8 V
